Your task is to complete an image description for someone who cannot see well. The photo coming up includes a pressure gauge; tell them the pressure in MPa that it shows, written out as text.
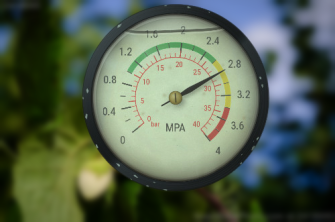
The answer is 2.8 MPa
